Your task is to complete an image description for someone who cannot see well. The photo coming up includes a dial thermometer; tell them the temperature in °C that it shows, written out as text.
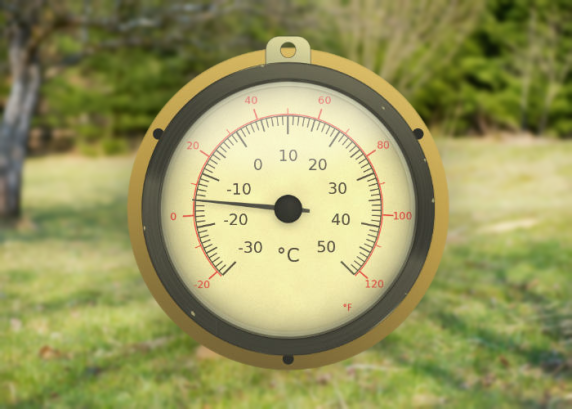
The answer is -15 °C
